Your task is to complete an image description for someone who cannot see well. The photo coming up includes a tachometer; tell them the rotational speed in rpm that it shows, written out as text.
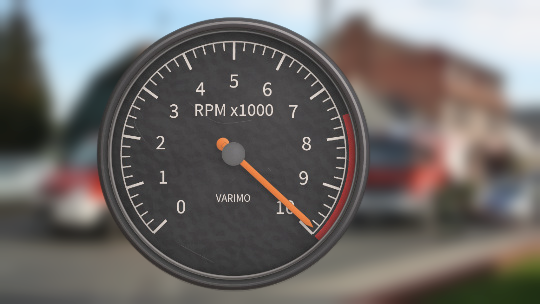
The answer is 9900 rpm
